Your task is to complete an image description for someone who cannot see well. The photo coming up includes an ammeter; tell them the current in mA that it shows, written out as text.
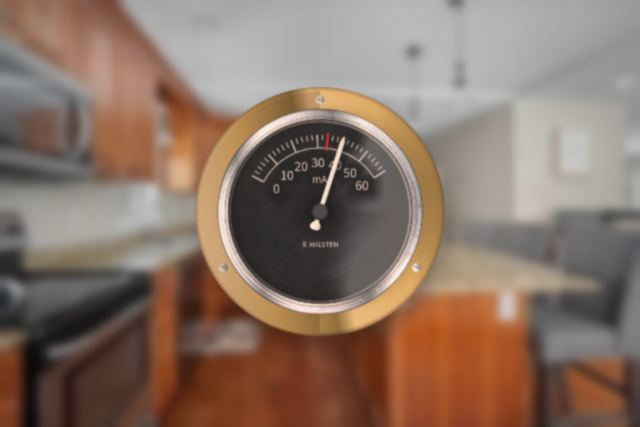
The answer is 40 mA
